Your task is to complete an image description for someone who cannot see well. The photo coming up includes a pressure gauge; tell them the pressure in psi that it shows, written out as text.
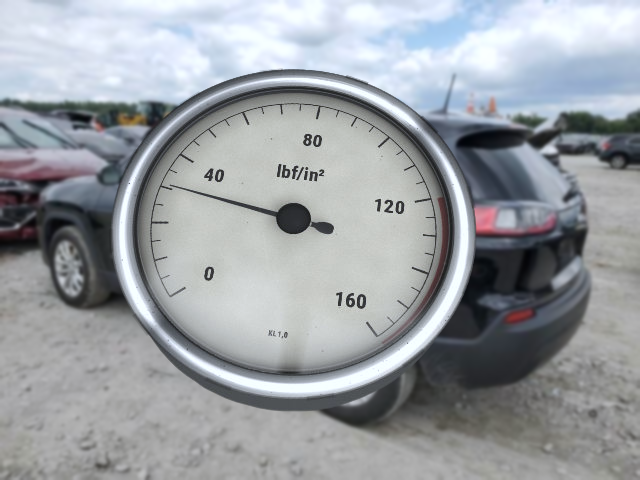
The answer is 30 psi
